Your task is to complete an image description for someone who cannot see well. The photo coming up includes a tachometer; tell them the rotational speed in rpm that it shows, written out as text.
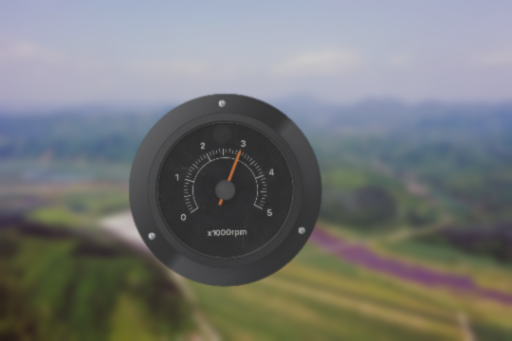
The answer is 3000 rpm
